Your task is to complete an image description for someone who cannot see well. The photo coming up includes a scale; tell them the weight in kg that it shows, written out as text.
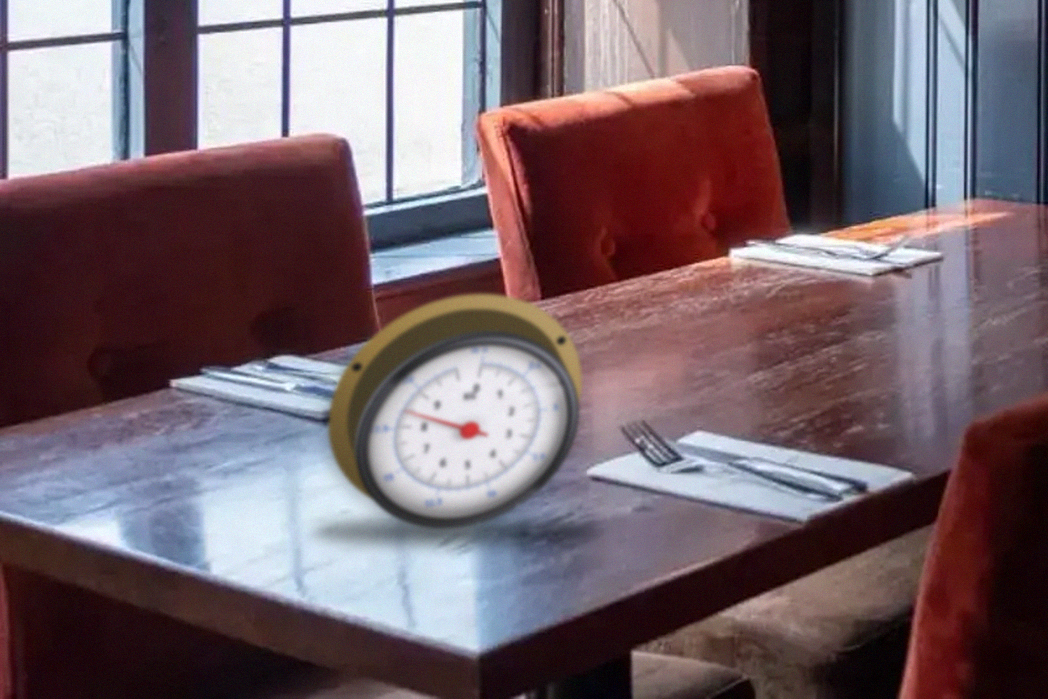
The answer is 8.5 kg
